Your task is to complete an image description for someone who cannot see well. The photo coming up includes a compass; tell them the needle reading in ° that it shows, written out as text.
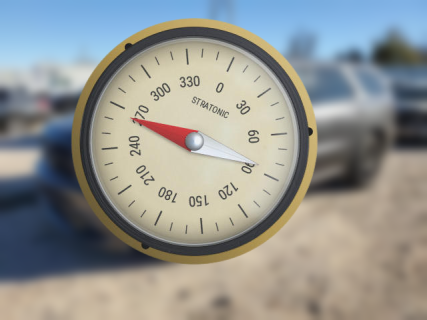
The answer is 265 °
